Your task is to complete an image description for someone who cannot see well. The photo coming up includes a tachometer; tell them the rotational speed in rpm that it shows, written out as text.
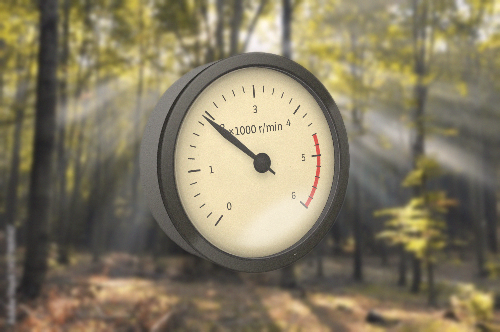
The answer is 1900 rpm
